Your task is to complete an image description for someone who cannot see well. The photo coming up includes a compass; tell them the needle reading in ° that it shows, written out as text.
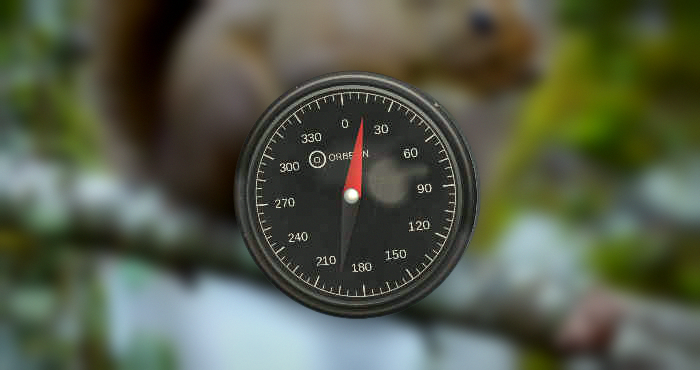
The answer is 15 °
